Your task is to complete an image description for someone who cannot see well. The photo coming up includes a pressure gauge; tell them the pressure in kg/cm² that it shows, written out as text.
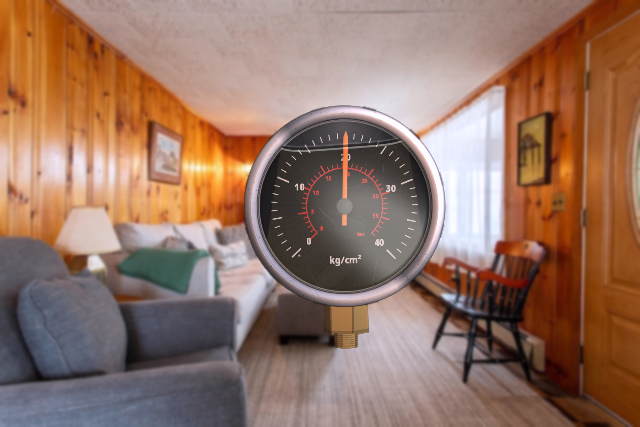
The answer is 20 kg/cm²
